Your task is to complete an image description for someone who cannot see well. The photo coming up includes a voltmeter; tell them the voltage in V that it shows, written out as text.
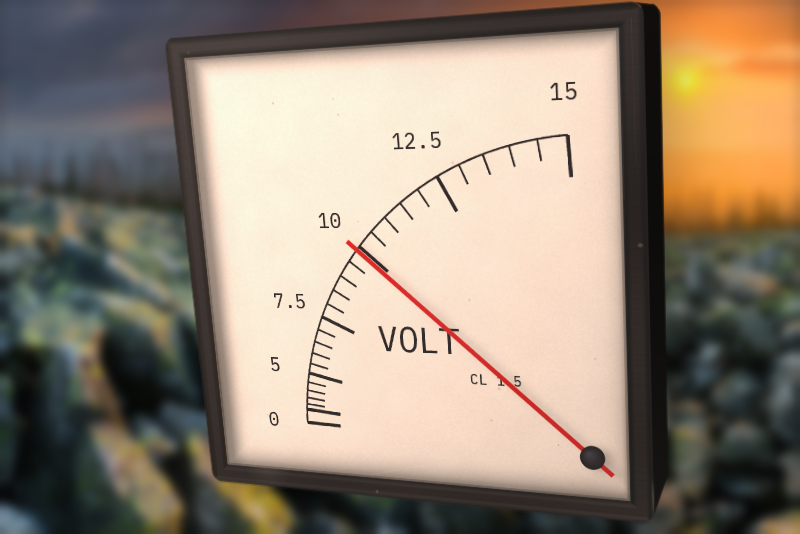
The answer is 10 V
